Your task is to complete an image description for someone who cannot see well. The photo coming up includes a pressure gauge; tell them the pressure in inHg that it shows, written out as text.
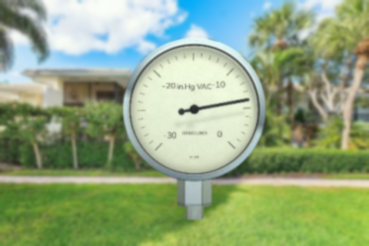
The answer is -6 inHg
